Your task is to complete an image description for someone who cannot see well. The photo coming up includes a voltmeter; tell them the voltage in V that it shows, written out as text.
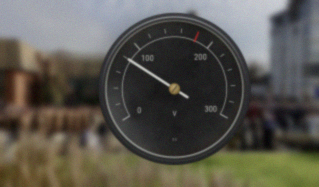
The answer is 80 V
